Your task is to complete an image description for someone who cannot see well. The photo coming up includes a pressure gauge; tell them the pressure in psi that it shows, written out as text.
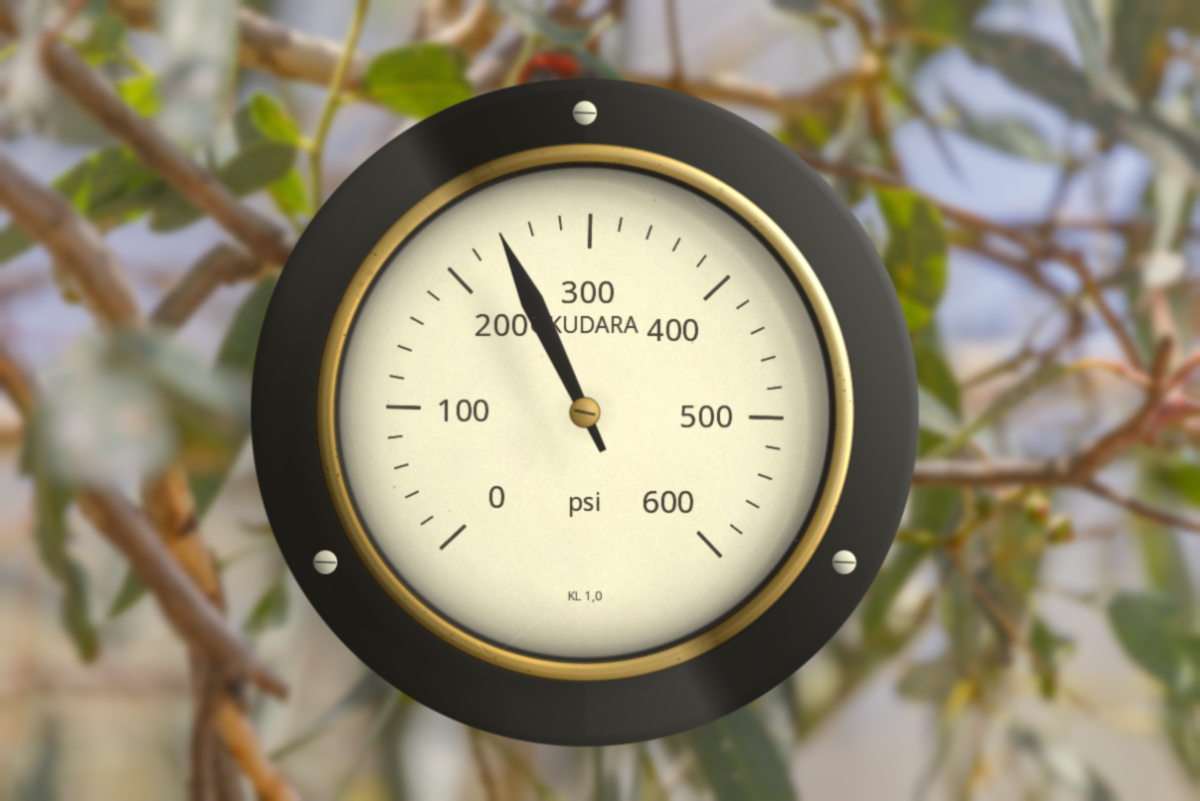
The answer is 240 psi
